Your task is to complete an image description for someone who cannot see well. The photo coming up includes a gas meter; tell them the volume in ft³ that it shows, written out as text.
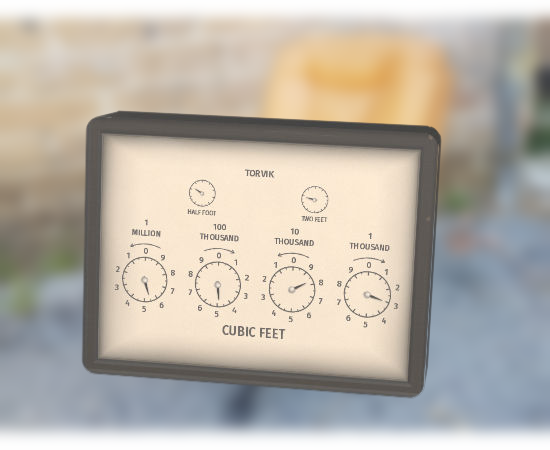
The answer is 548300 ft³
